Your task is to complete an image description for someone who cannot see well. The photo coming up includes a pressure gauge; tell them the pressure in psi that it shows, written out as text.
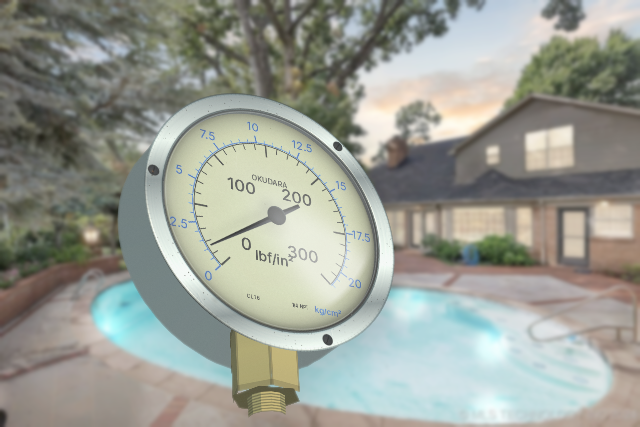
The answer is 15 psi
